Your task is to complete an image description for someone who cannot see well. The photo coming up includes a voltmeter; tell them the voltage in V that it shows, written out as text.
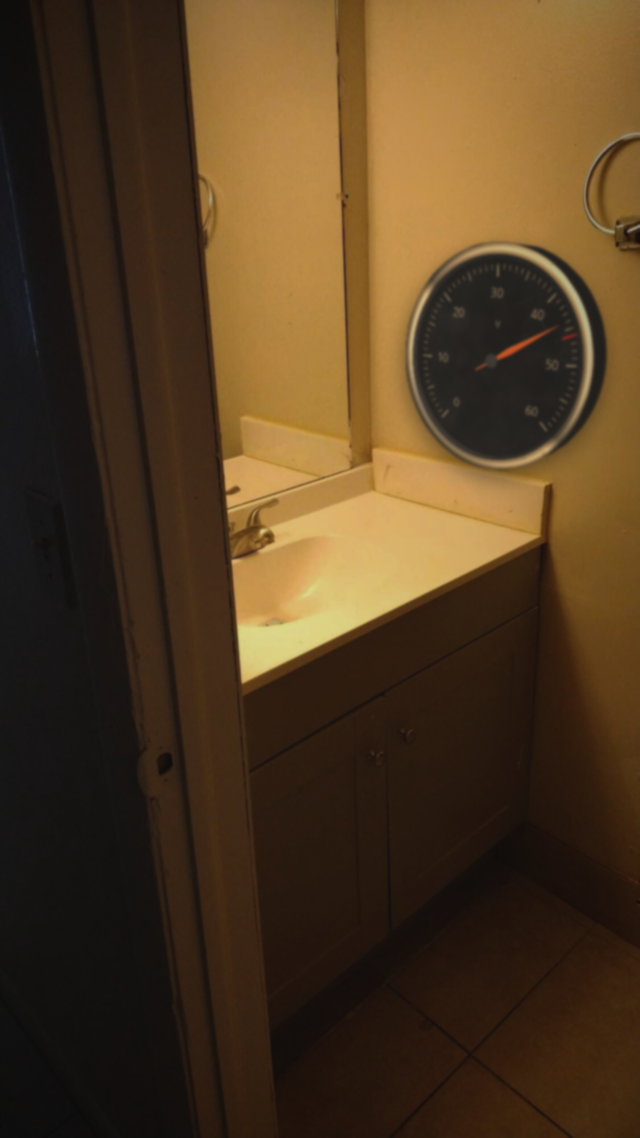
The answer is 44 V
